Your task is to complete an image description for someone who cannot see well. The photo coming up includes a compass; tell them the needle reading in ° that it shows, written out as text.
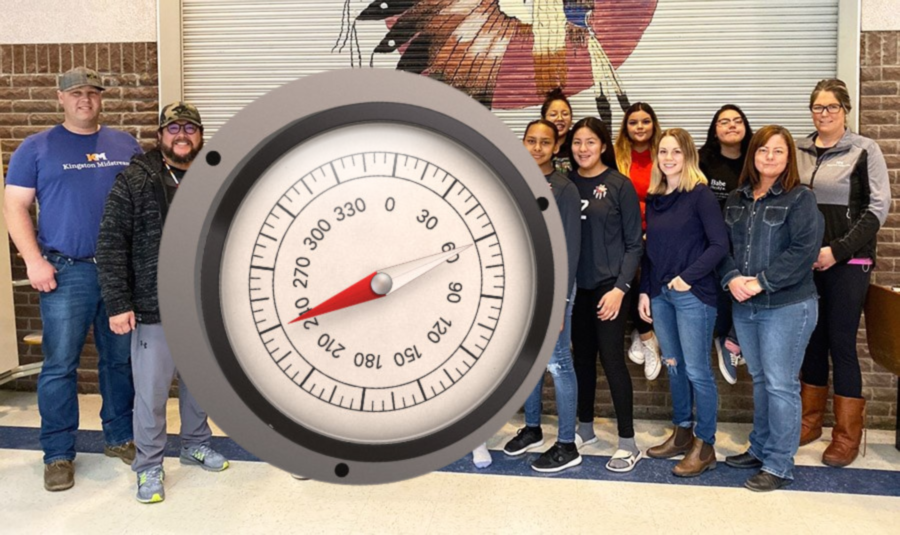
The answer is 240 °
